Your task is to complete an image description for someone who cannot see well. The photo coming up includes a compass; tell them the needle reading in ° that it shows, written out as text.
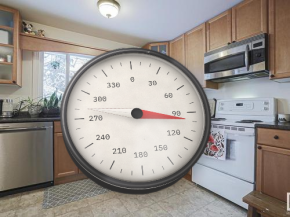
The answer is 100 °
